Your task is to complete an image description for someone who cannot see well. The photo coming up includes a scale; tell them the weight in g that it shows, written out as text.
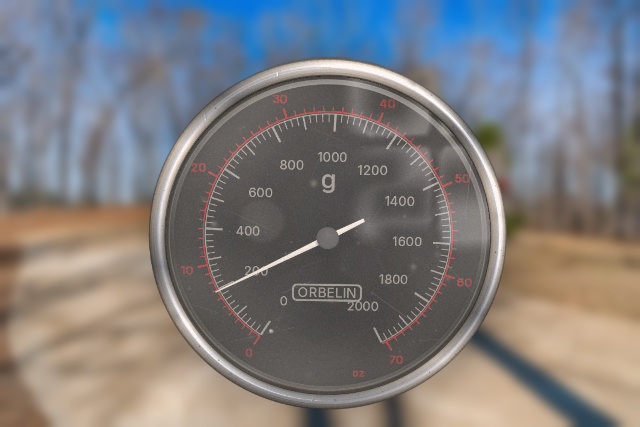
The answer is 200 g
